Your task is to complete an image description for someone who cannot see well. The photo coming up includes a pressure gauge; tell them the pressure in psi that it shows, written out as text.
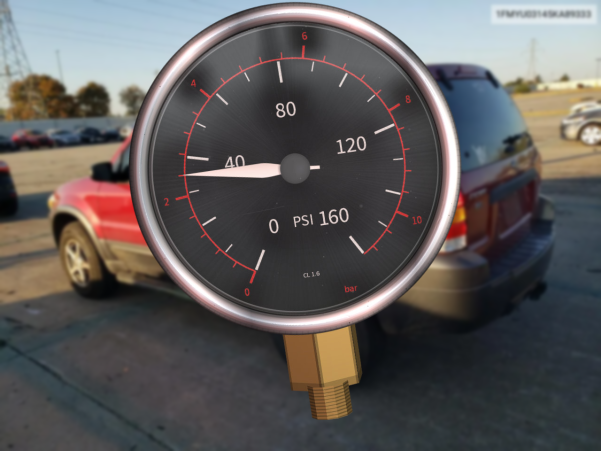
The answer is 35 psi
